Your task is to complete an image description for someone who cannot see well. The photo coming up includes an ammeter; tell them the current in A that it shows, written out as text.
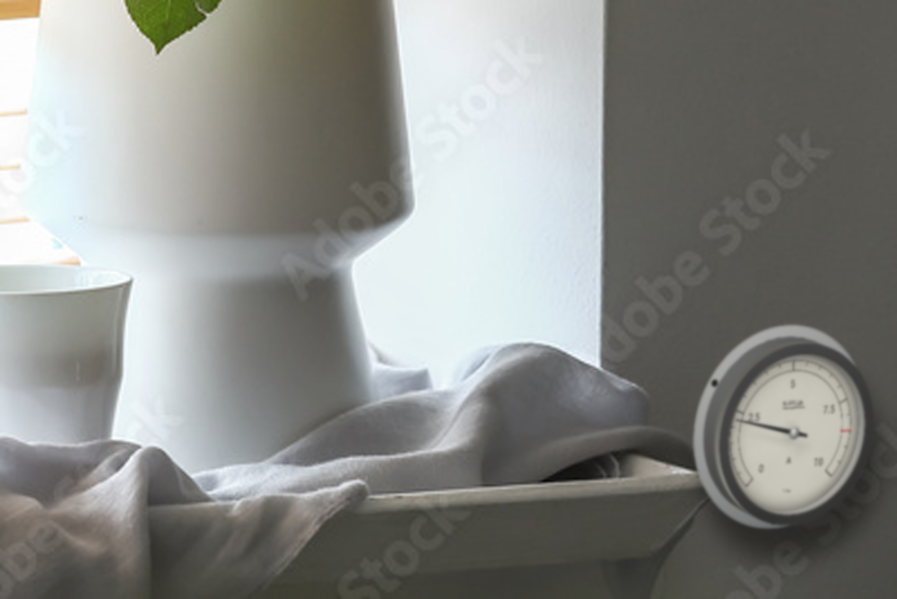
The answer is 2.25 A
